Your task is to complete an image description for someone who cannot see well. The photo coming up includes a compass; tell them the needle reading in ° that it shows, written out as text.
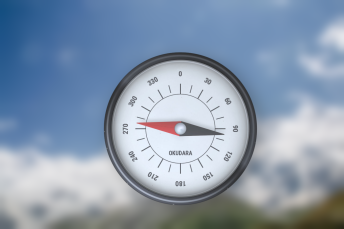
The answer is 277.5 °
